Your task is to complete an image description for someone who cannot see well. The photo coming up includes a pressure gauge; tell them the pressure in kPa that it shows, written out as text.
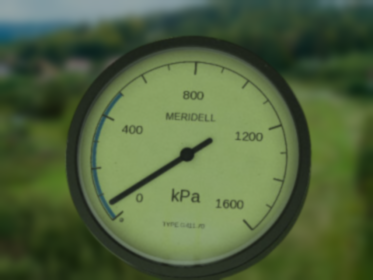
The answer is 50 kPa
